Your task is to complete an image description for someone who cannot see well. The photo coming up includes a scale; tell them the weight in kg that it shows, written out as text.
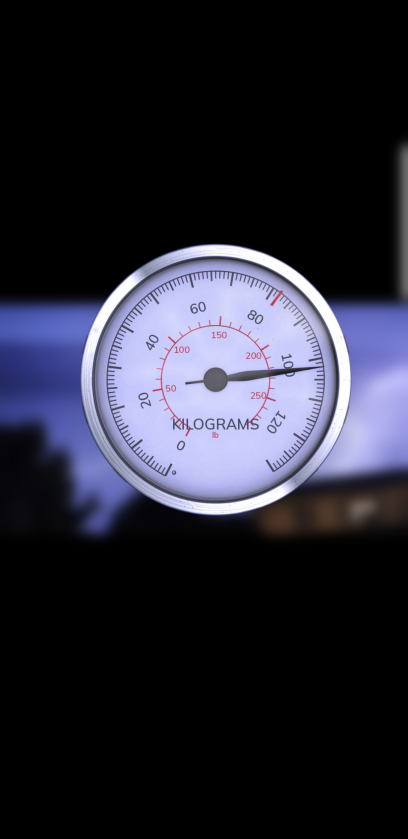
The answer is 102 kg
